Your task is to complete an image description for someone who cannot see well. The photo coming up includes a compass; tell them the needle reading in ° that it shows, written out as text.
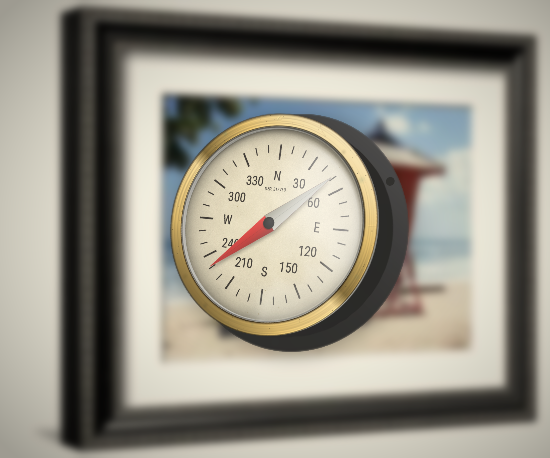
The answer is 230 °
